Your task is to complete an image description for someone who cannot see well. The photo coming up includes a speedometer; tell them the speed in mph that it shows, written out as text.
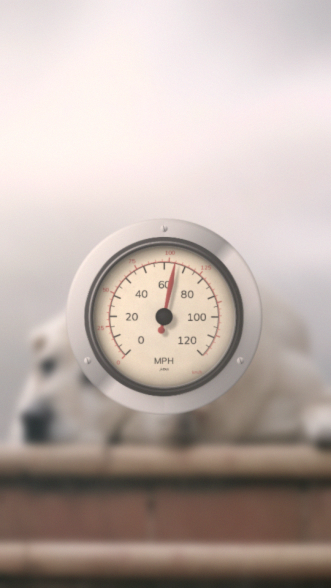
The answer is 65 mph
